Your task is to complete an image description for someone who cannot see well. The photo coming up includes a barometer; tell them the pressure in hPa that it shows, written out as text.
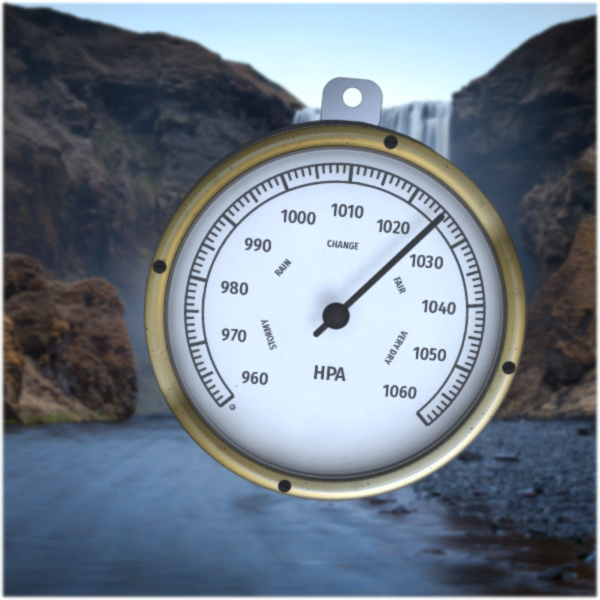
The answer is 1025 hPa
